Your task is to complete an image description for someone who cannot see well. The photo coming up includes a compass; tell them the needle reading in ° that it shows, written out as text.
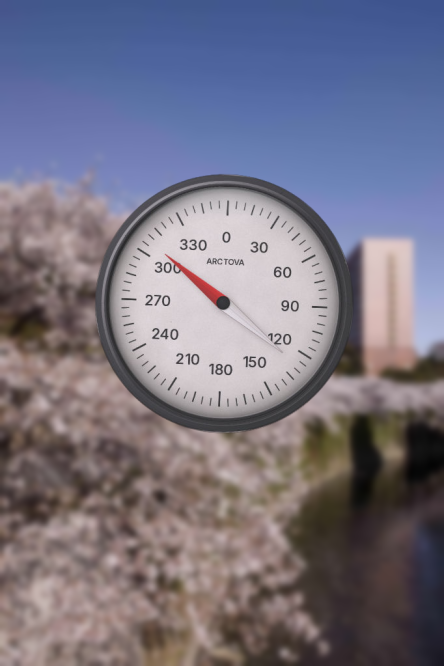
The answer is 307.5 °
